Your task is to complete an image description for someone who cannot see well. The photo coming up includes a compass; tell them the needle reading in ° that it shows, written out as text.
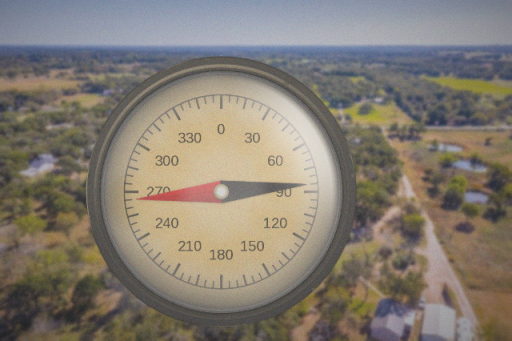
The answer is 265 °
